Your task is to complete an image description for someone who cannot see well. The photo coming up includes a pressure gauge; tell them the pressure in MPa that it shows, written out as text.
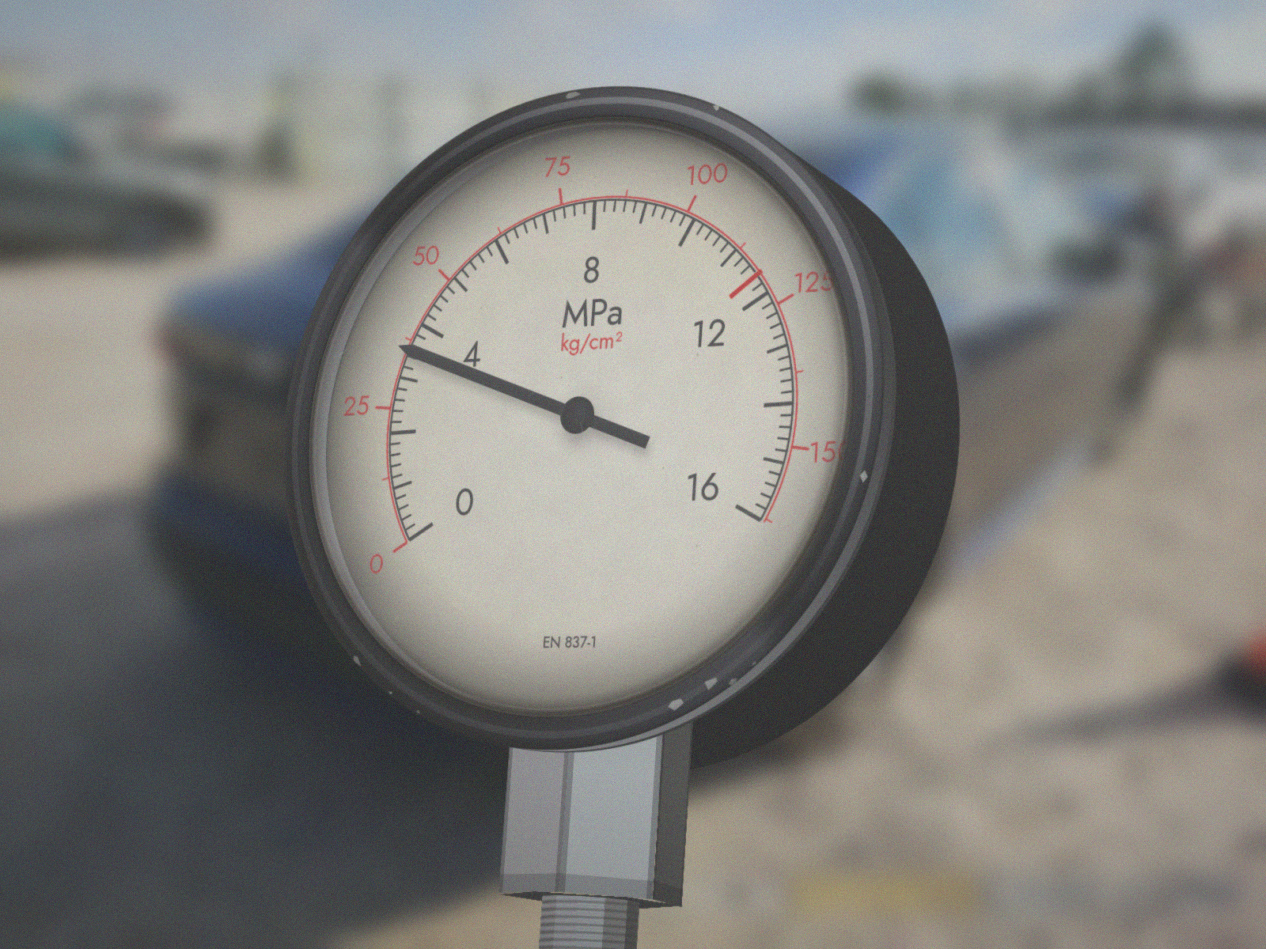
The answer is 3.5 MPa
